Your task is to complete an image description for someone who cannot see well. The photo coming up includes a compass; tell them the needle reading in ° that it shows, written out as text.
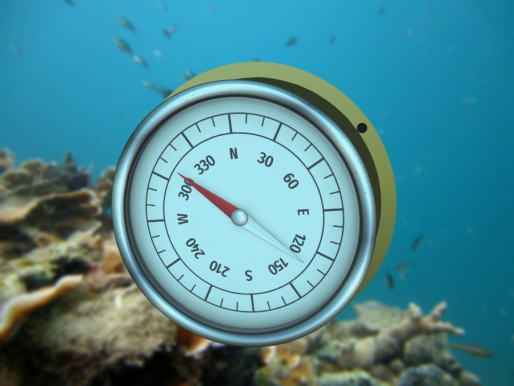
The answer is 310 °
